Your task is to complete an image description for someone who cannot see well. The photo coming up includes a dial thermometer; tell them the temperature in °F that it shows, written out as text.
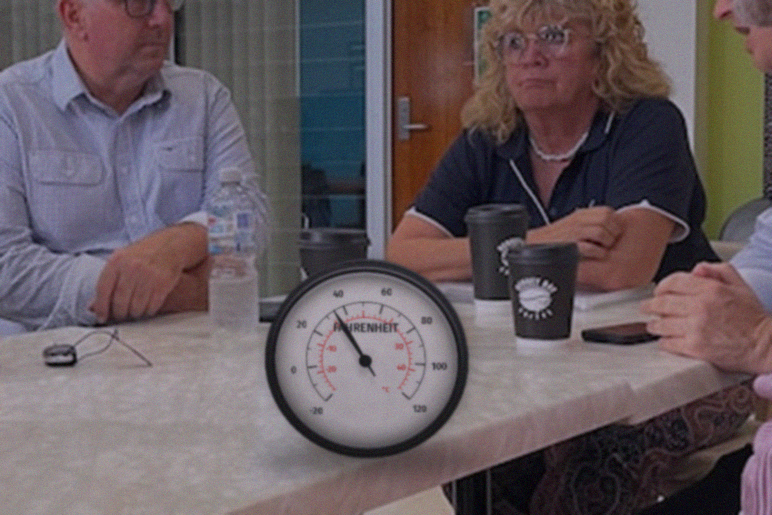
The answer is 35 °F
